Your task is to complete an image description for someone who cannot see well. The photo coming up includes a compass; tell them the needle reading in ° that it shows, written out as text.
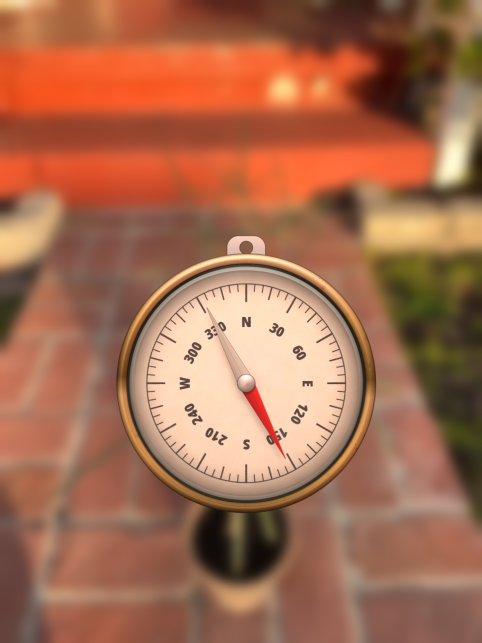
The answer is 152.5 °
